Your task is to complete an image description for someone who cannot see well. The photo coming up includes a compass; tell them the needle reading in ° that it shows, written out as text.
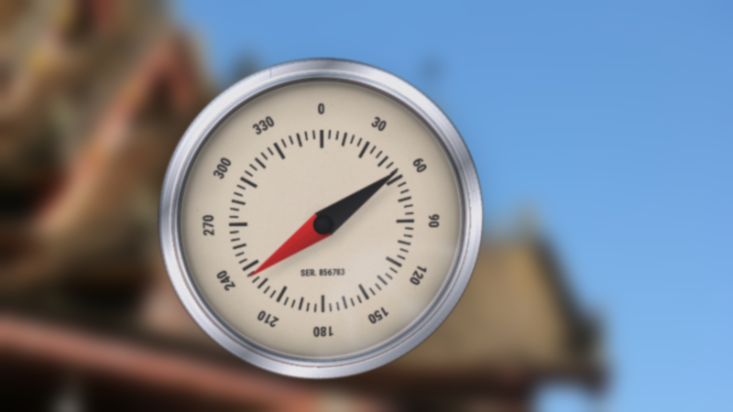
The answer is 235 °
